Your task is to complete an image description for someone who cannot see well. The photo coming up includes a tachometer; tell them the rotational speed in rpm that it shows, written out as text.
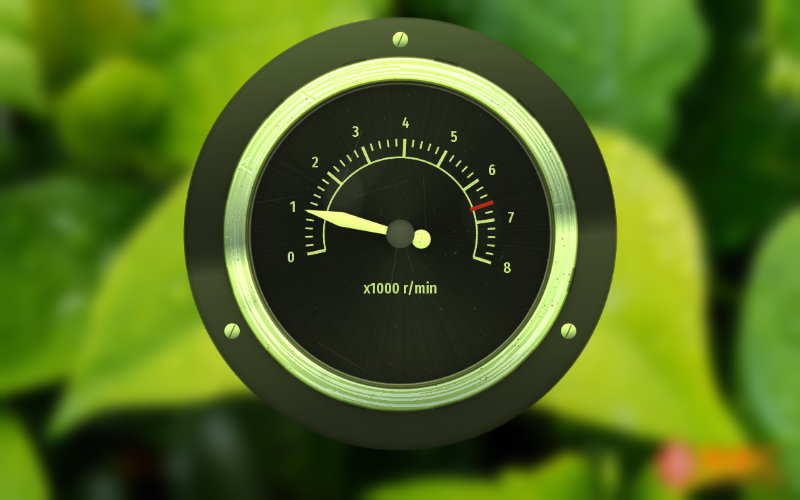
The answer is 1000 rpm
